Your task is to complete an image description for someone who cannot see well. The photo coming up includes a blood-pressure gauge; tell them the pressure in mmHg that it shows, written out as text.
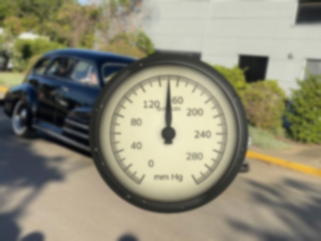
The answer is 150 mmHg
